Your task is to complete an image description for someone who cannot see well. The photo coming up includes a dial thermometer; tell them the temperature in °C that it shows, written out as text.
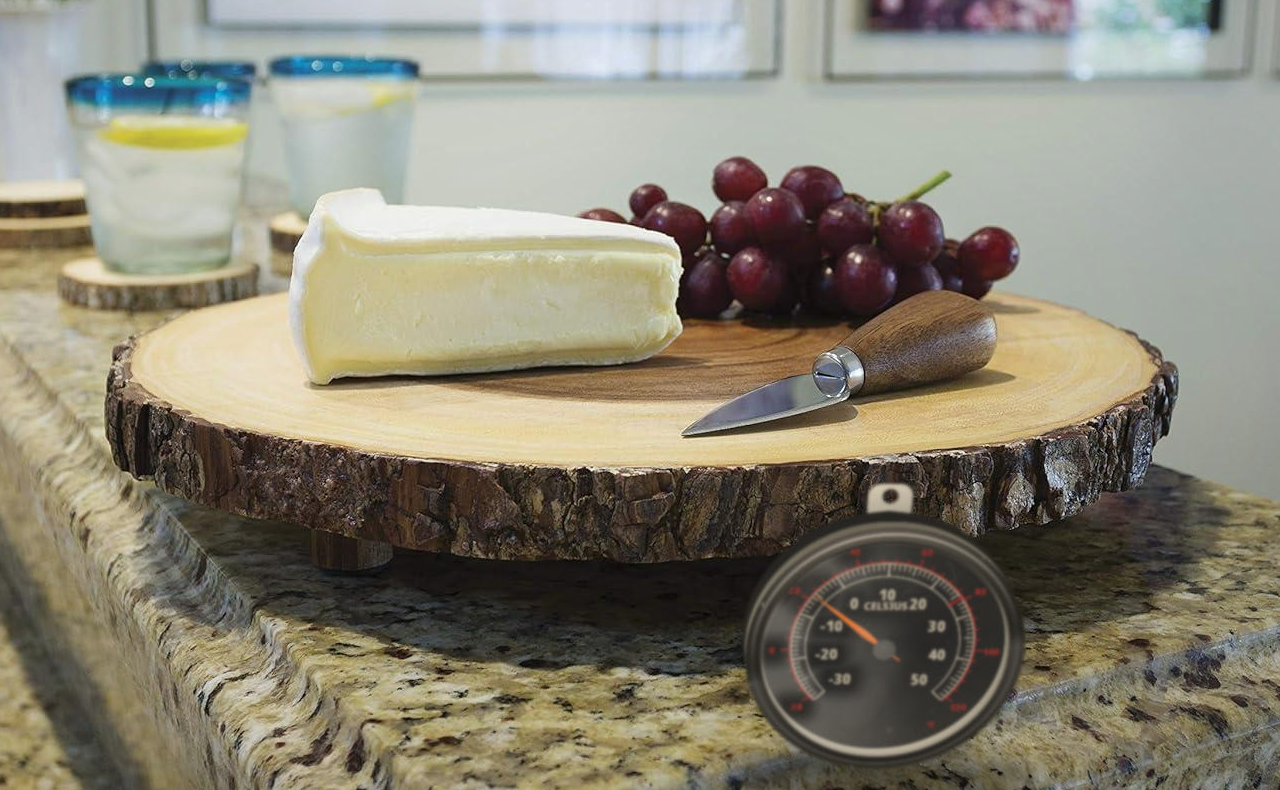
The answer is -5 °C
